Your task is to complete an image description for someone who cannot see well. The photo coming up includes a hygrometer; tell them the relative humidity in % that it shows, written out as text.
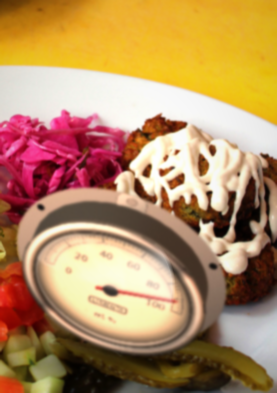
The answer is 90 %
